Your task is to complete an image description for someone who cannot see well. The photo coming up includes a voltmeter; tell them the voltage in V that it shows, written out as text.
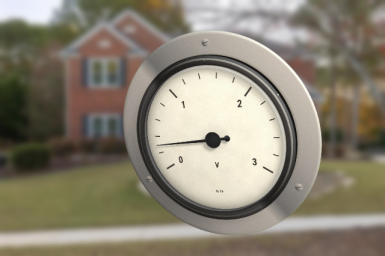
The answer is 0.3 V
